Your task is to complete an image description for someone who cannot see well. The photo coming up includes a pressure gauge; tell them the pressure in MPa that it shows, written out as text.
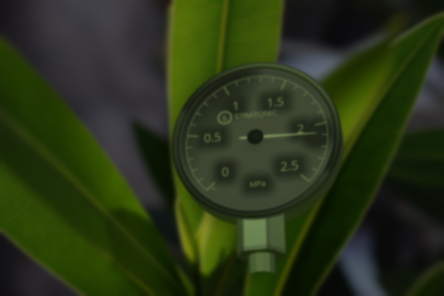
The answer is 2.1 MPa
